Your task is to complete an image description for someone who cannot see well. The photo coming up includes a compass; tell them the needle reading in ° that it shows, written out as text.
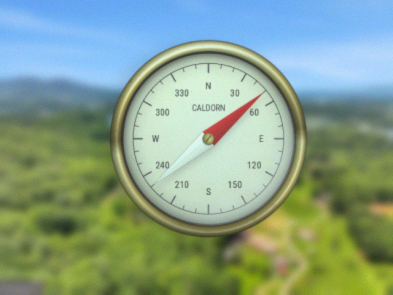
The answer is 50 °
